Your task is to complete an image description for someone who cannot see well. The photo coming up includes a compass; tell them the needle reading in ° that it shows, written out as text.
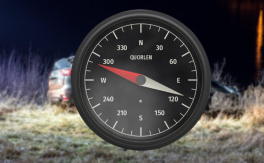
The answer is 290 °
